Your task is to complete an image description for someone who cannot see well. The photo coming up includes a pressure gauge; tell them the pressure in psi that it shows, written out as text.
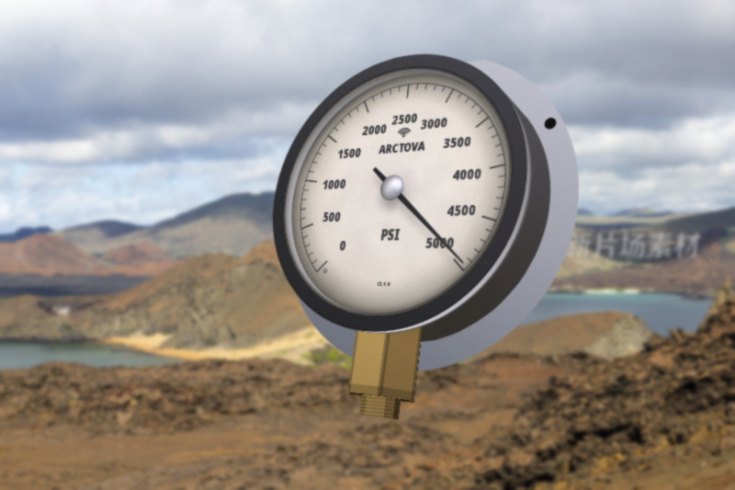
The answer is 4950 psi
